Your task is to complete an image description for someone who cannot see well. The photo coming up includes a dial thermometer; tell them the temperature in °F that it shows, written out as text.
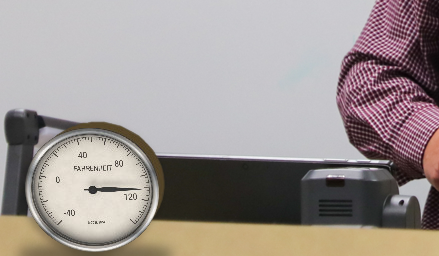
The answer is 110 °F
